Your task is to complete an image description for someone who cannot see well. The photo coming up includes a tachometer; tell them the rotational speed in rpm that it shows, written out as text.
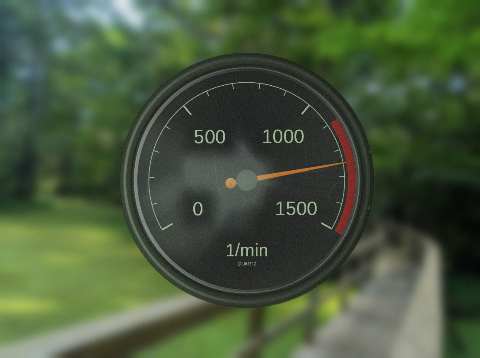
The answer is 1250 rpm
